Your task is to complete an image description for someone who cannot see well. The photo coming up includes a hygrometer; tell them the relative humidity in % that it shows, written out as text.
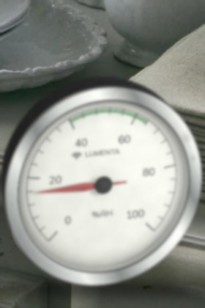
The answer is 16 %
